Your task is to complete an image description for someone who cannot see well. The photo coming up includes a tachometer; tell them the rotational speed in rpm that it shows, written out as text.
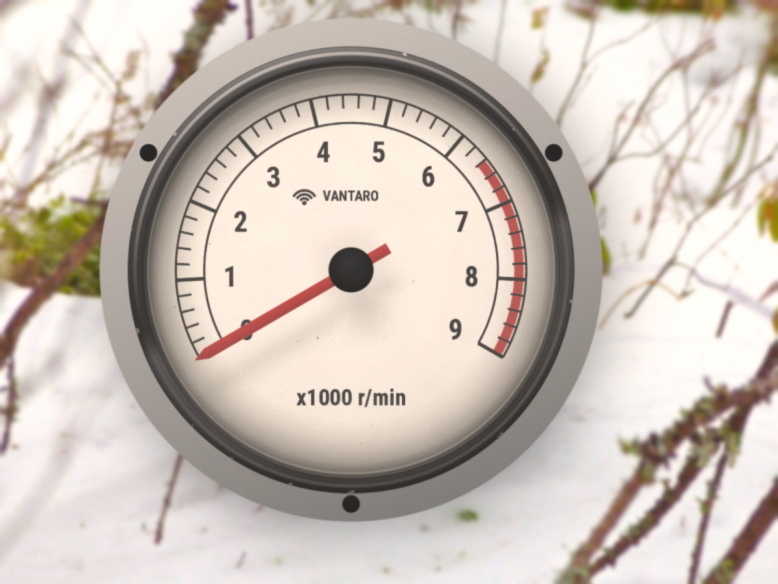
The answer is 0 rpm
